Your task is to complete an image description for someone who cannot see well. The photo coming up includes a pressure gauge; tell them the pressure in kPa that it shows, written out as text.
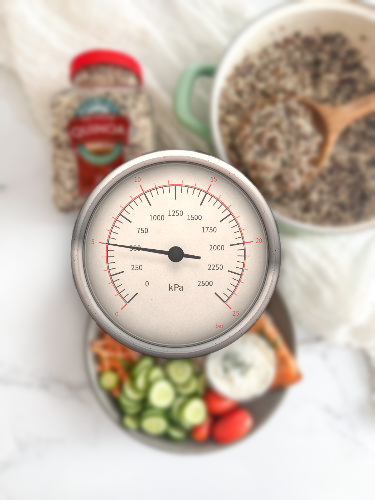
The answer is 500 kPa
